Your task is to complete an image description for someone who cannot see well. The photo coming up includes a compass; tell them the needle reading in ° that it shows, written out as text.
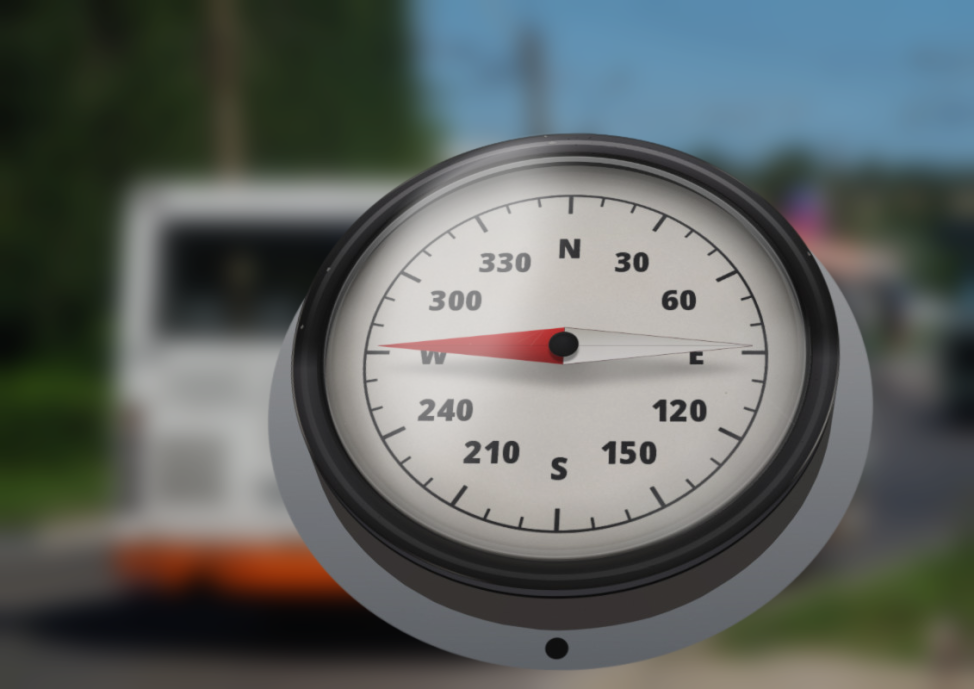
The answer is 270 °
